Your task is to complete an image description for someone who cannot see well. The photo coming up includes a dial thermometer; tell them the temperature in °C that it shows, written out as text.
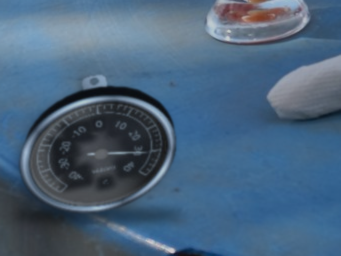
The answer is 30 °C
